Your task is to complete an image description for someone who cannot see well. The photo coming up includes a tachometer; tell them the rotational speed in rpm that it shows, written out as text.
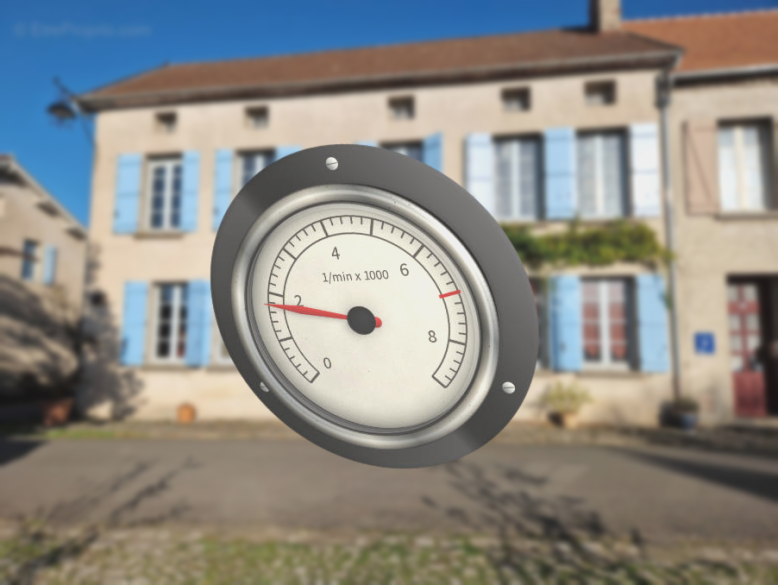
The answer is 1800 rpm
